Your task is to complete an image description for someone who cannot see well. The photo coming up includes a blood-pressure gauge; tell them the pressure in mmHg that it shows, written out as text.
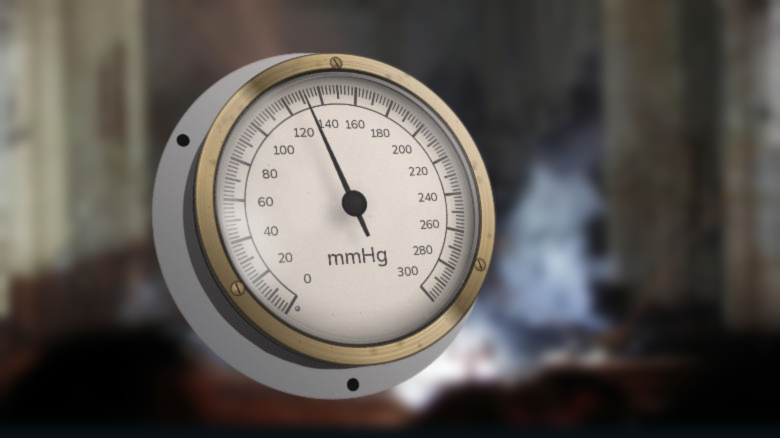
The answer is 130 mmHg
